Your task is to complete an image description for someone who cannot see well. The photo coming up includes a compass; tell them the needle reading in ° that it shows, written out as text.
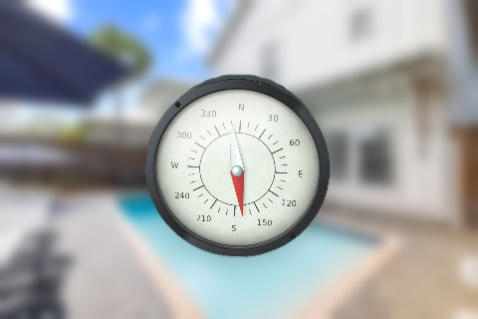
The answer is 170 °
